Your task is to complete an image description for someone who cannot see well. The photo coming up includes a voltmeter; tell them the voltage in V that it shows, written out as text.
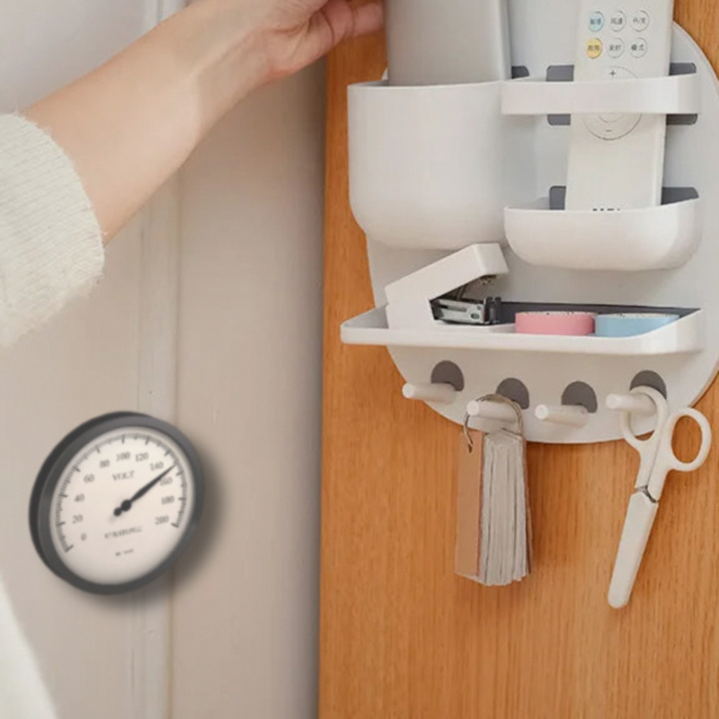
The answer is 150 V
